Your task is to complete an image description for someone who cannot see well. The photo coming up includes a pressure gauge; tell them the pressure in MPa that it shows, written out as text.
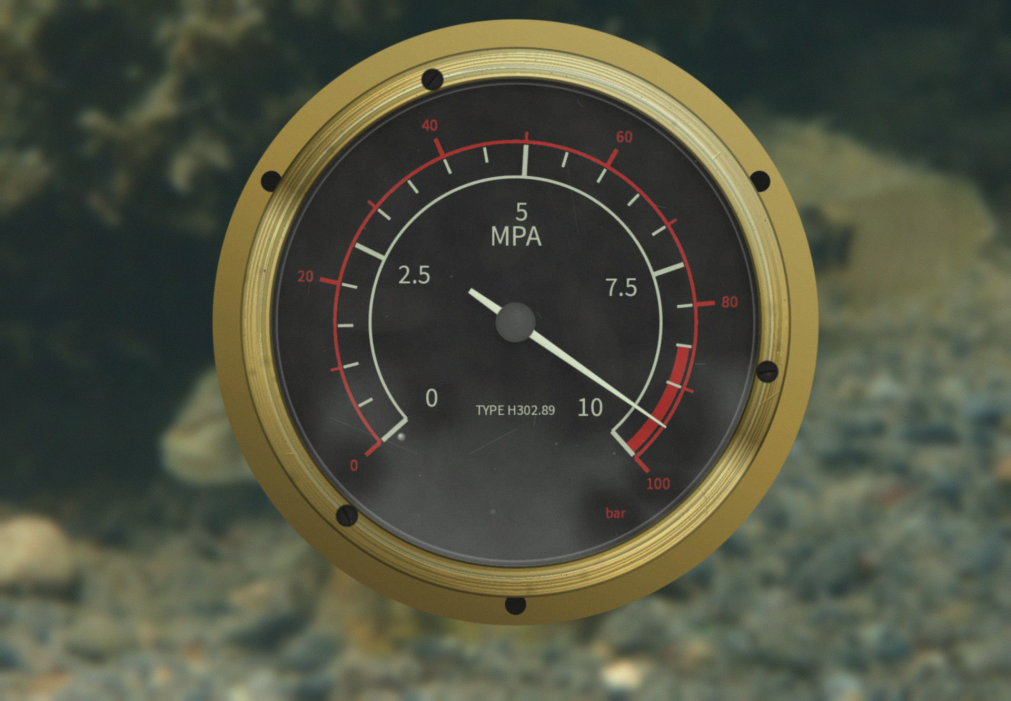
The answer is 9.5 MPa
